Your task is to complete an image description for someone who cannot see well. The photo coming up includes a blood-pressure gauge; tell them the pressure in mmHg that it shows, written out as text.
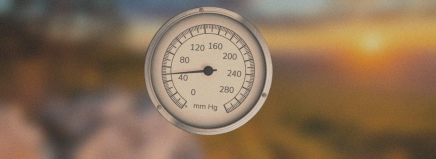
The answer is 50 mmHg
